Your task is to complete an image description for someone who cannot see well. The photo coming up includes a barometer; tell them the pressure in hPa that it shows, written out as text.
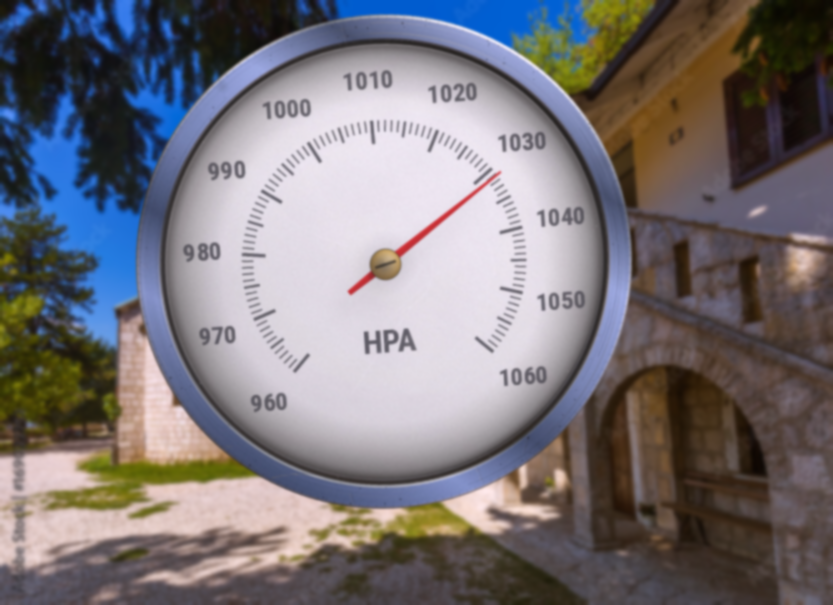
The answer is 1031 hPa
